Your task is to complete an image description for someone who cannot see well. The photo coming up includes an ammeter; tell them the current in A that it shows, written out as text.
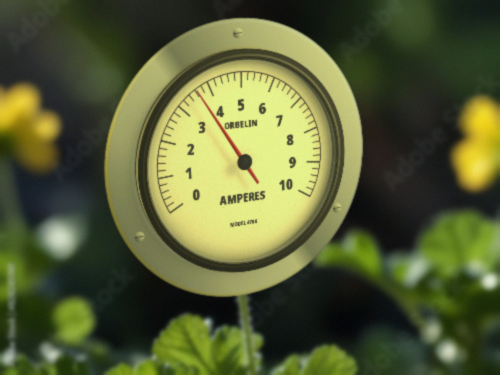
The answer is 3.6 A
